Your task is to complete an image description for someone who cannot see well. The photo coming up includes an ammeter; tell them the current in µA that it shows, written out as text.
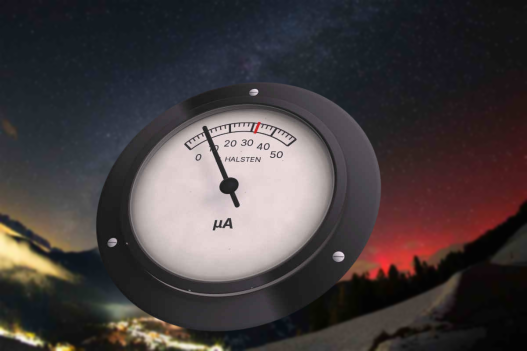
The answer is 10 µA
